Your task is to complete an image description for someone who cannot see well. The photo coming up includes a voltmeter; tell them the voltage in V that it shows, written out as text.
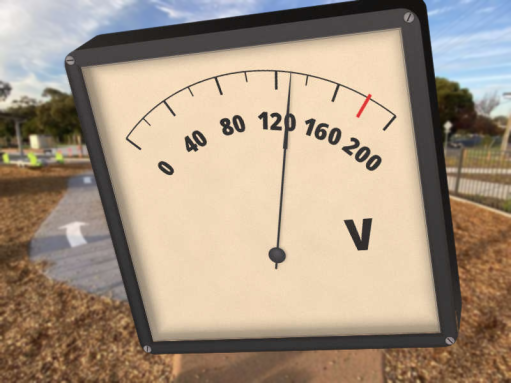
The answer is 130 V
